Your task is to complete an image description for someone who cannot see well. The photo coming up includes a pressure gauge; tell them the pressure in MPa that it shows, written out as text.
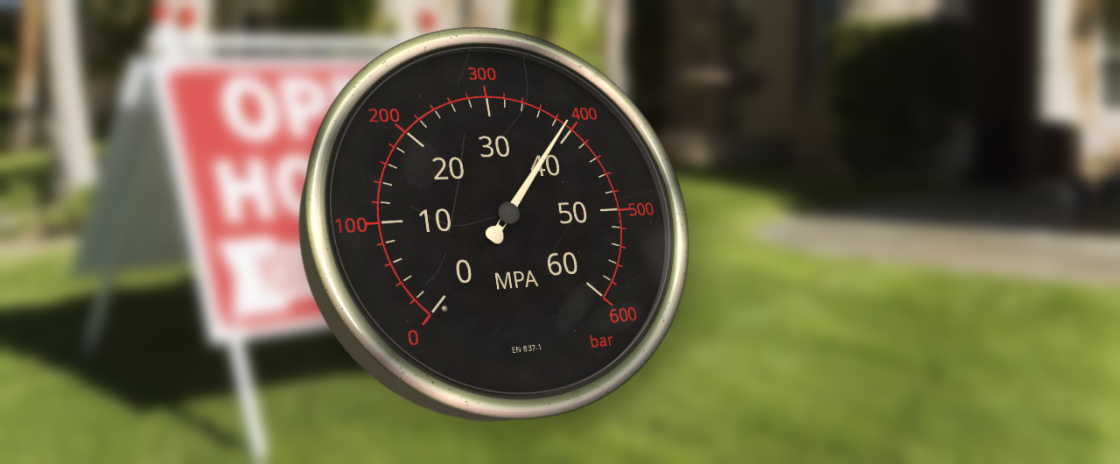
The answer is 39 MPa
